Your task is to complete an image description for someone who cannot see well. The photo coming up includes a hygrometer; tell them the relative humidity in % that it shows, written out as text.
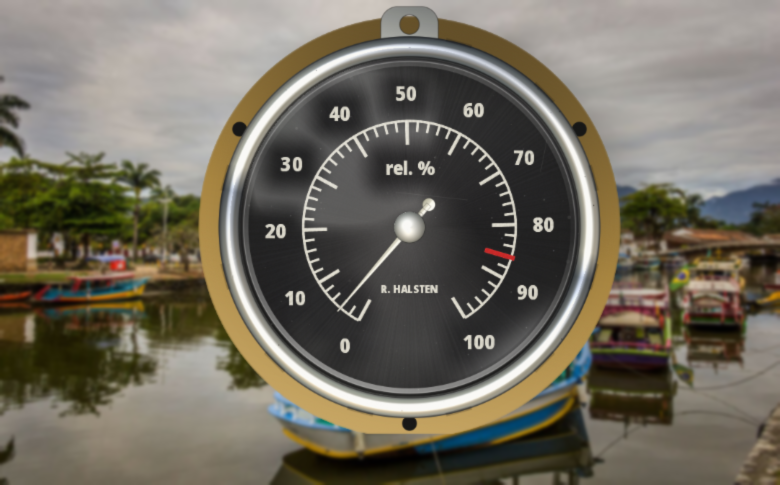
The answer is 4 %
